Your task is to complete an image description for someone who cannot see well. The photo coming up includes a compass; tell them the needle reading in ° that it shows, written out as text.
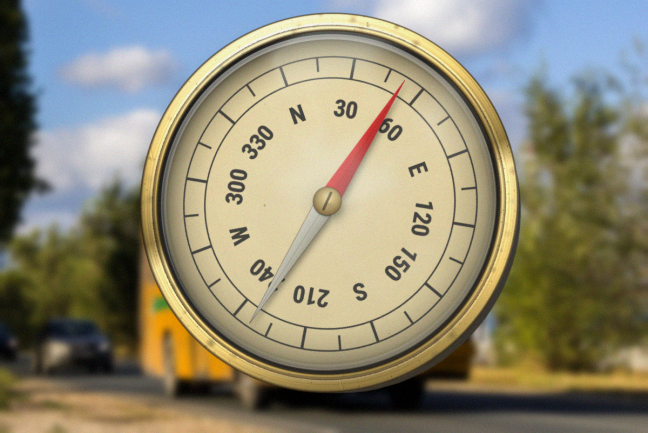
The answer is 52.5 °
